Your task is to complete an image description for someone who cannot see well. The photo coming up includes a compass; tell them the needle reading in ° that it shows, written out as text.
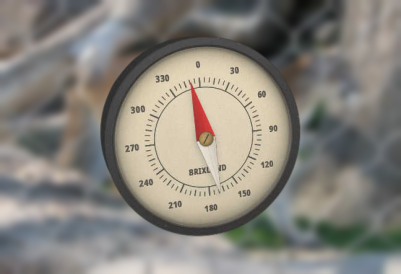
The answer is 350 °
